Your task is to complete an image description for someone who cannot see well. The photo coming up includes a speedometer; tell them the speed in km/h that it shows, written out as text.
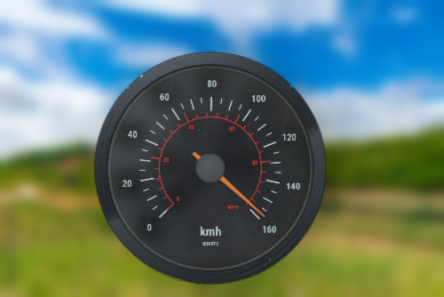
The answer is 157.5 km/h
